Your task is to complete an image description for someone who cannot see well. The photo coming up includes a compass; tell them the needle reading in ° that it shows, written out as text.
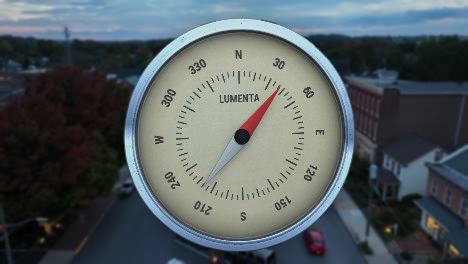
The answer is 40 °
